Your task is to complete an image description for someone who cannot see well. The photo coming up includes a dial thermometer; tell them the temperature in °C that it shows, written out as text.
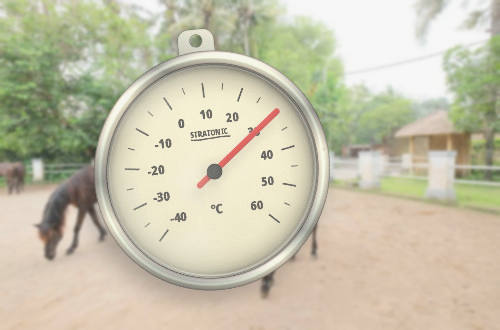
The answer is 30 °C
